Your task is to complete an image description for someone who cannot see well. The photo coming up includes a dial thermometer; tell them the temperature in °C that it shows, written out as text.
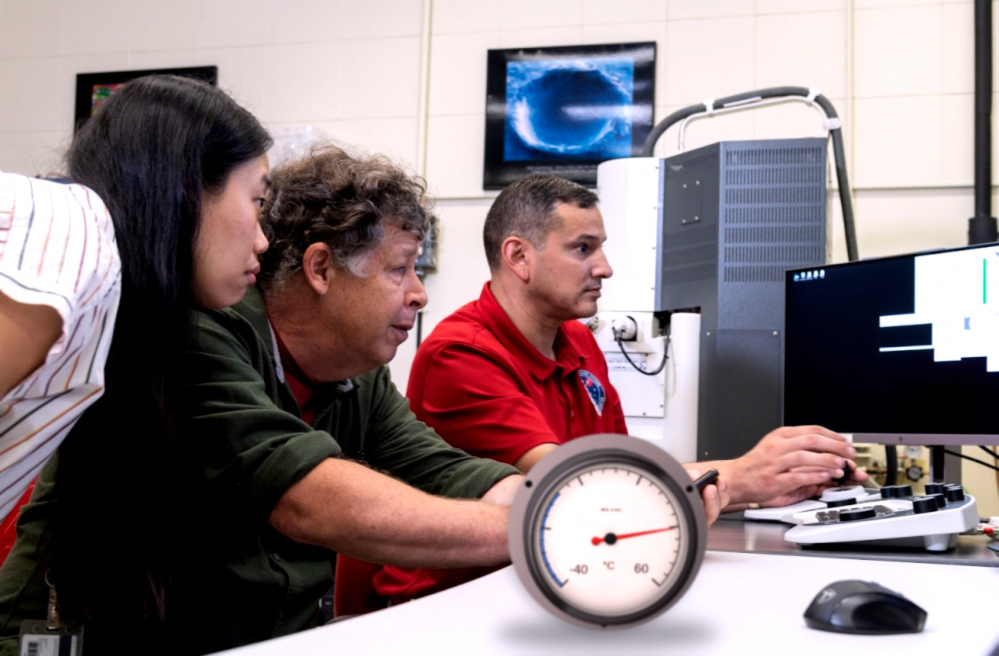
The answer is 40 °C
